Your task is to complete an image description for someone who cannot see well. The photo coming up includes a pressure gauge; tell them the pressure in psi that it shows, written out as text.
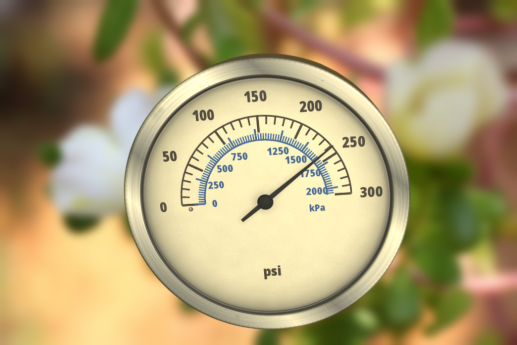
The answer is 240 psi
